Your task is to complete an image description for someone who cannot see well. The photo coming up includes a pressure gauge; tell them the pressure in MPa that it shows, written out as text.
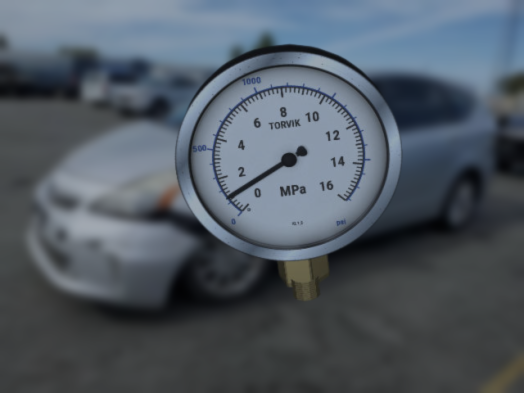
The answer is 1 MPa
